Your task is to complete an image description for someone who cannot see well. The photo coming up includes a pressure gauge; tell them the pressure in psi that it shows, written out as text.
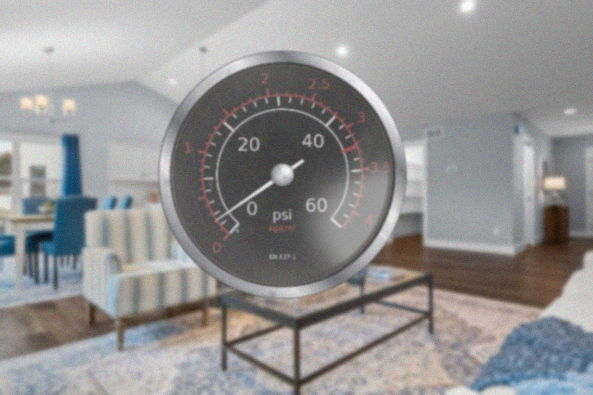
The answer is 3 psi
